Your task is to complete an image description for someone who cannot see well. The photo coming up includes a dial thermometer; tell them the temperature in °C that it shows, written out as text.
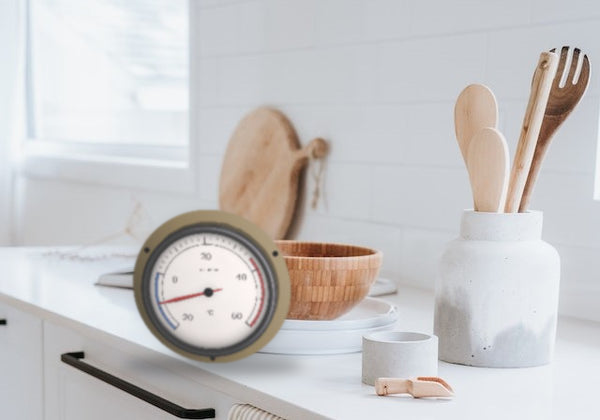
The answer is -10 °C
